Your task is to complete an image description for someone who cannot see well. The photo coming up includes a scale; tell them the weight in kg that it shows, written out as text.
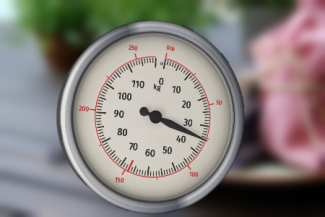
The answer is 35 kg
